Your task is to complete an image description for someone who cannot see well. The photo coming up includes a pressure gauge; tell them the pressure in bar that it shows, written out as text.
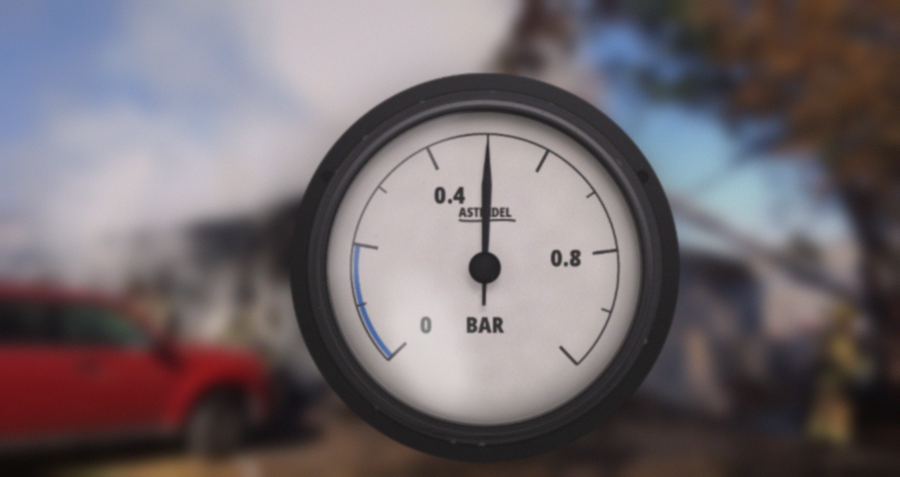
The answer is 0.5 bar
